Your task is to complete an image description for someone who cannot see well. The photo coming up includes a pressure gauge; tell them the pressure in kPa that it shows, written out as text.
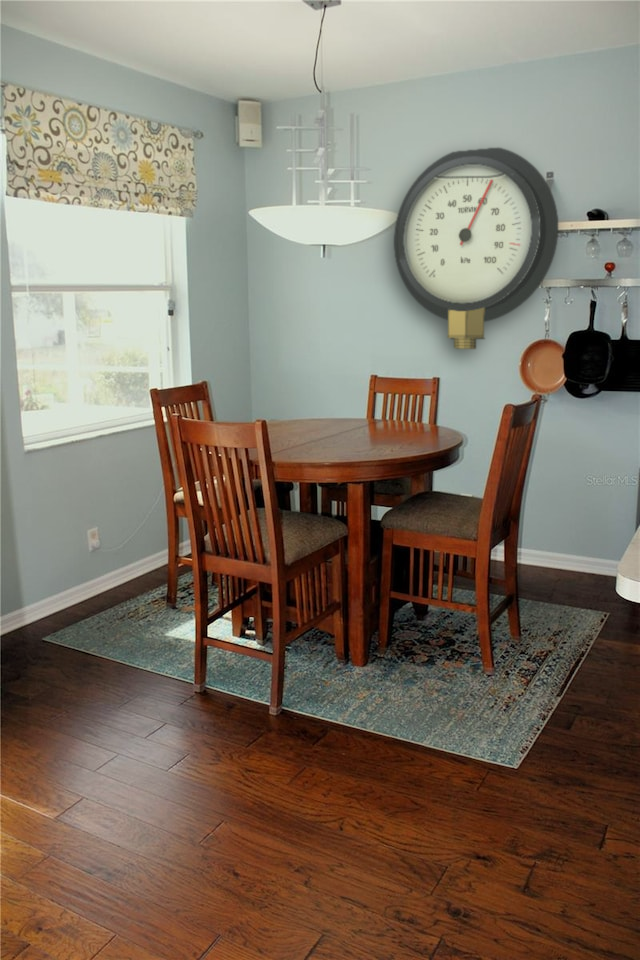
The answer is 60 kPa
